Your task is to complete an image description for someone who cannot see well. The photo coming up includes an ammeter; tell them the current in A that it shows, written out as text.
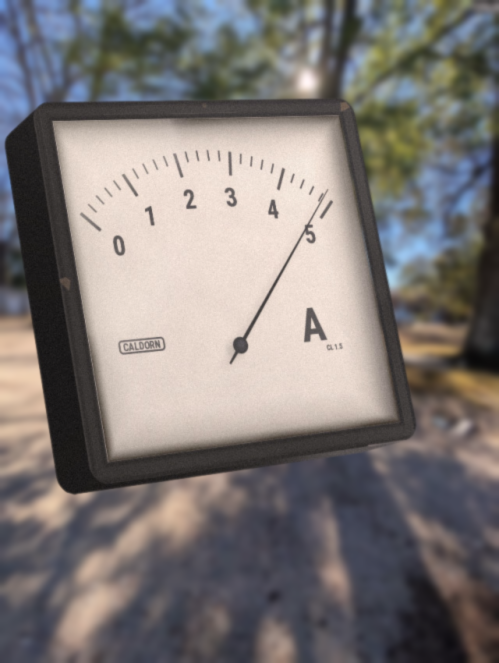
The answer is 4.8 A
